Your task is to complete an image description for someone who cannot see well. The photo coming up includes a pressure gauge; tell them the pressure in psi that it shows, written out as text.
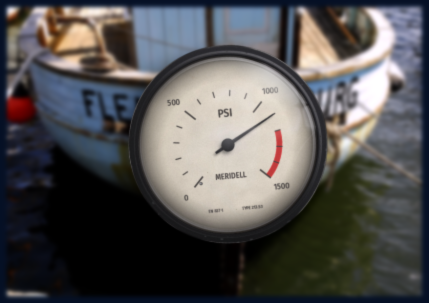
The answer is 1100 psi
